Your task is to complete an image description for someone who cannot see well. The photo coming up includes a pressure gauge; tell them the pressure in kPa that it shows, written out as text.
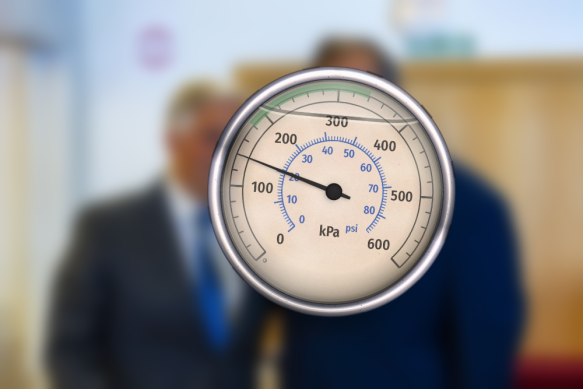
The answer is 140 kPa
